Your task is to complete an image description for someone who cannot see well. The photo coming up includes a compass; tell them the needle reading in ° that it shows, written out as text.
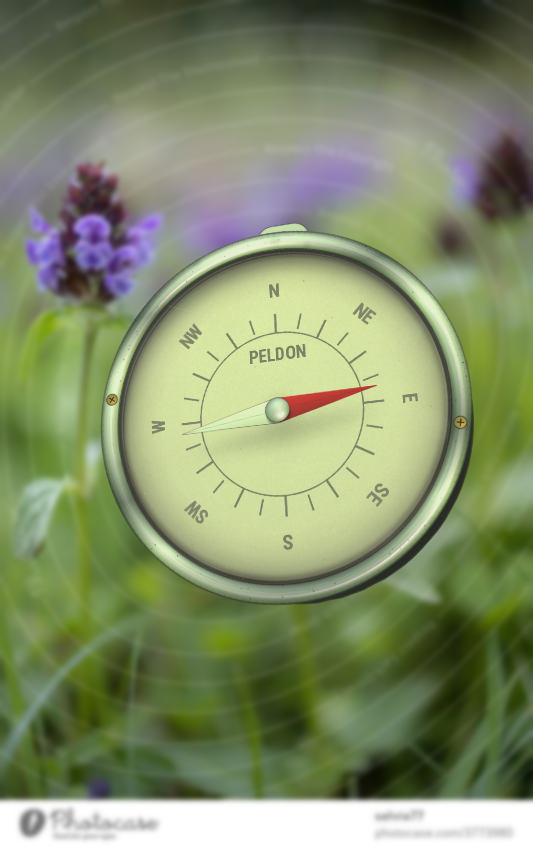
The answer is 82.5 °
